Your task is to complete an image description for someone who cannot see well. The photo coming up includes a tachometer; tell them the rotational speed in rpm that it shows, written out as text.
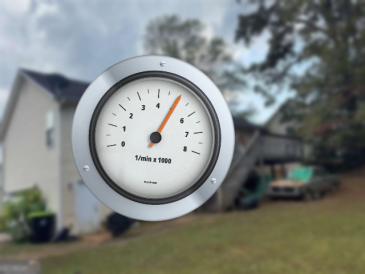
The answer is 5000 rpm
